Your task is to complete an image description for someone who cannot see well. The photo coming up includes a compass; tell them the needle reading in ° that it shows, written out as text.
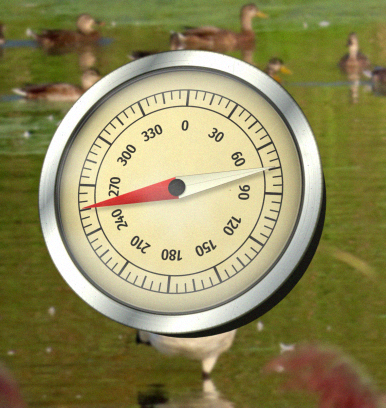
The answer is 255 °
